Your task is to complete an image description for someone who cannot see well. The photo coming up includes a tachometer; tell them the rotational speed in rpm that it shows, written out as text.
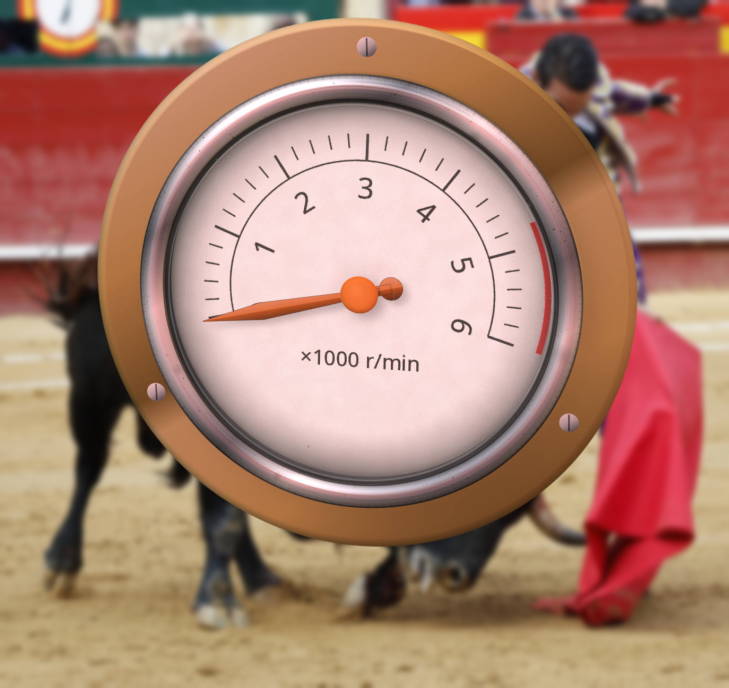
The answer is 0 rpm
